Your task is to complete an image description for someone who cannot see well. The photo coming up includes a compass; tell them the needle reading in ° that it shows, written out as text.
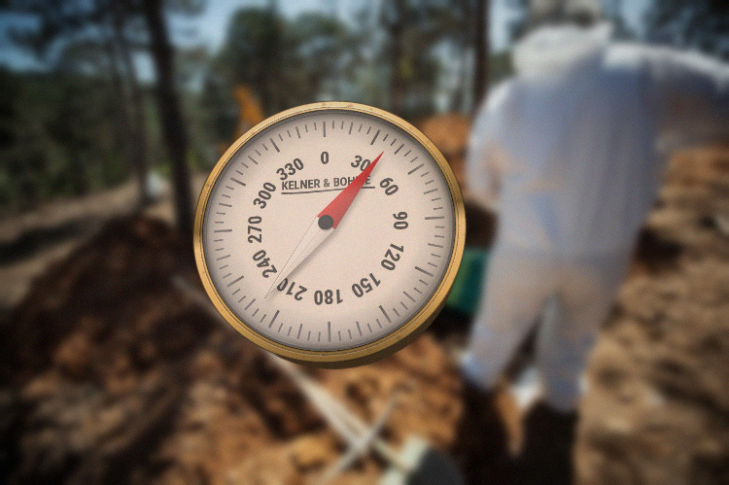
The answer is 40 °
